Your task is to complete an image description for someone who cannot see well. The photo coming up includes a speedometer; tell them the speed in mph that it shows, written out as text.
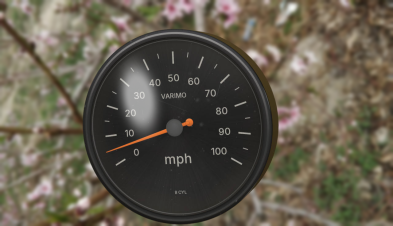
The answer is 5 mph
